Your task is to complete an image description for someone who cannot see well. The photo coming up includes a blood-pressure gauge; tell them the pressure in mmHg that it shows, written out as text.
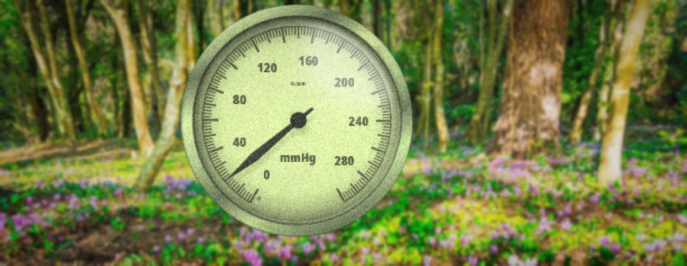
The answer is 20 mmHg
